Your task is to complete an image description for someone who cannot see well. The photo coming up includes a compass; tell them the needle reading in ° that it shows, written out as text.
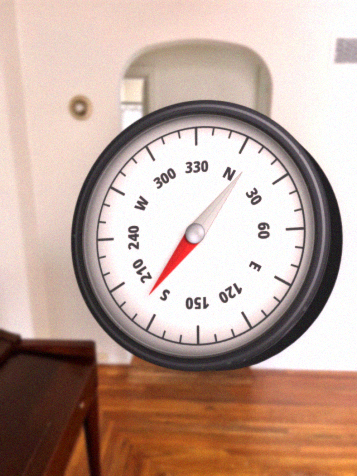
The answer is 190 °
